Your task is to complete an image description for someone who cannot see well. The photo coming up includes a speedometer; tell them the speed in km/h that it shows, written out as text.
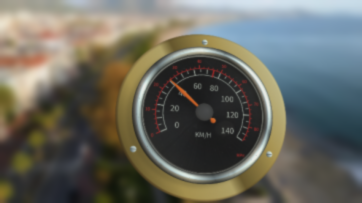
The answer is 40 km/h
